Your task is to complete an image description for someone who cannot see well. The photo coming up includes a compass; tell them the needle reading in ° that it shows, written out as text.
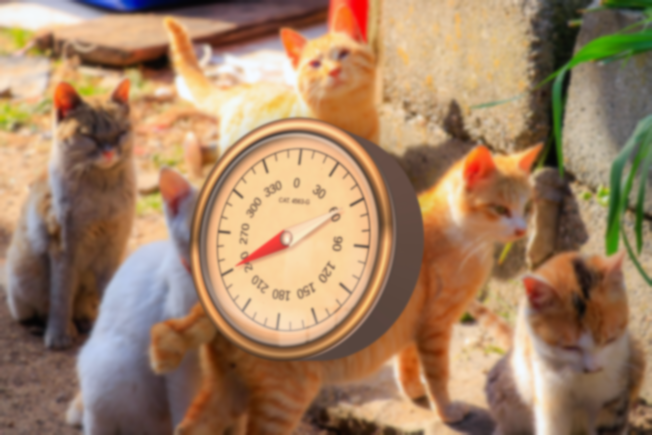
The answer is 240 °
